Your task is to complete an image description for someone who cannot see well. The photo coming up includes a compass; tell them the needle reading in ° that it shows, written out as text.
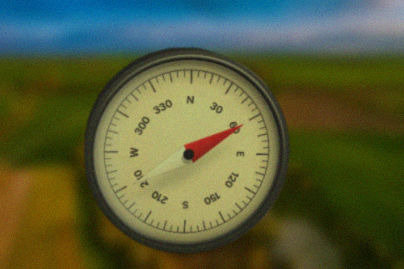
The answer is 60 °
